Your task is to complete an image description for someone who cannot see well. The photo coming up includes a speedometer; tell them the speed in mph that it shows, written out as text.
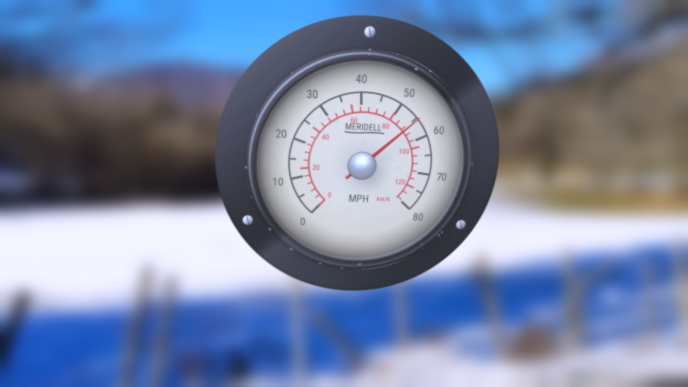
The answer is 55 mph
